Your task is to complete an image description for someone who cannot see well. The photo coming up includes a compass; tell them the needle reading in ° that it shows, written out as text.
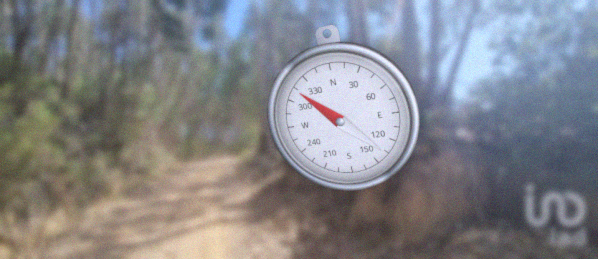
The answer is 315 °
